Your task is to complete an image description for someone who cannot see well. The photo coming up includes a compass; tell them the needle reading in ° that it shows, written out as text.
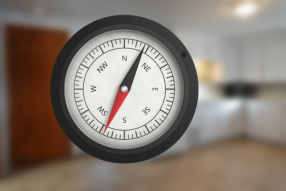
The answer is 205 °
